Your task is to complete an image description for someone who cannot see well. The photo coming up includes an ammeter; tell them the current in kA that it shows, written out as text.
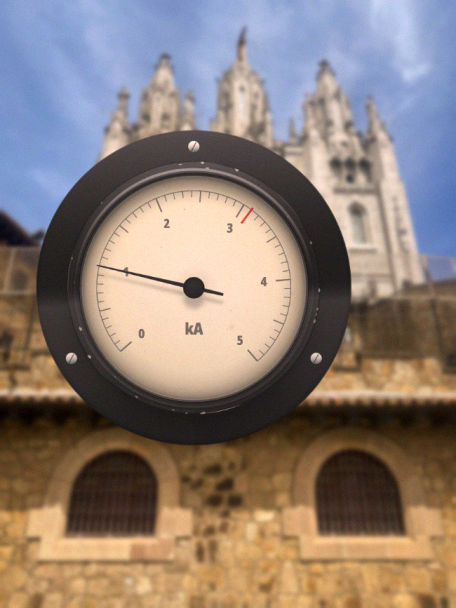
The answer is 1 kA
